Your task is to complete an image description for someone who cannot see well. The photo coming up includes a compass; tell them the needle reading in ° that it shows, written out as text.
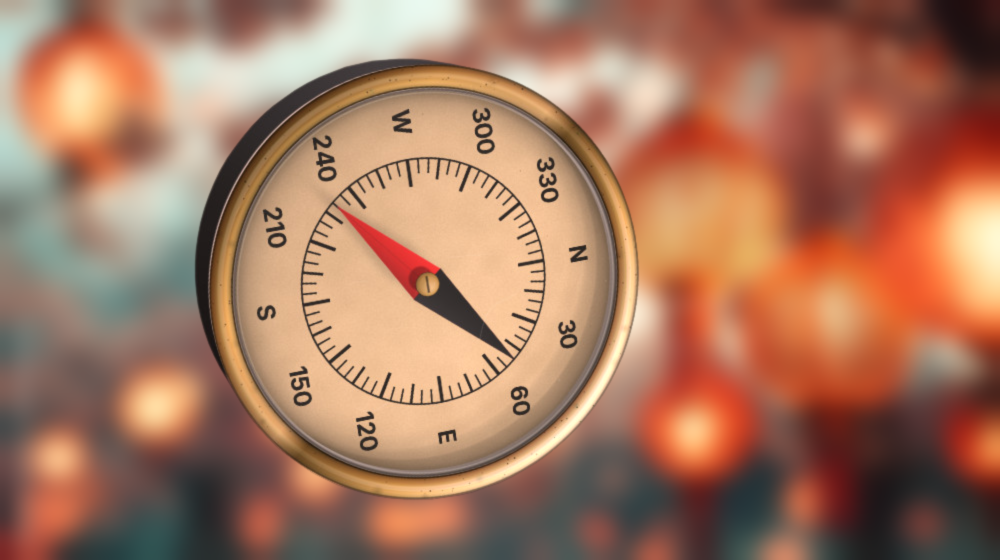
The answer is 230 °
